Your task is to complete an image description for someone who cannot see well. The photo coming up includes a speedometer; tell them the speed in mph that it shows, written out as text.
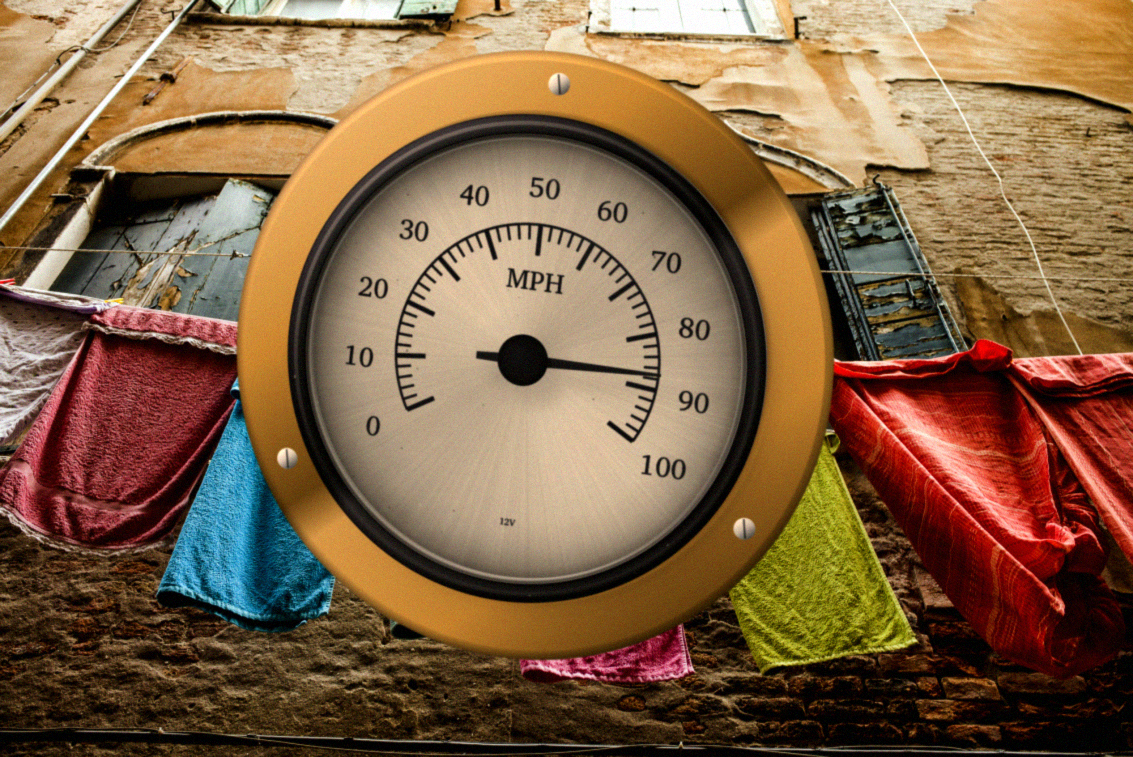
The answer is 87 mph
